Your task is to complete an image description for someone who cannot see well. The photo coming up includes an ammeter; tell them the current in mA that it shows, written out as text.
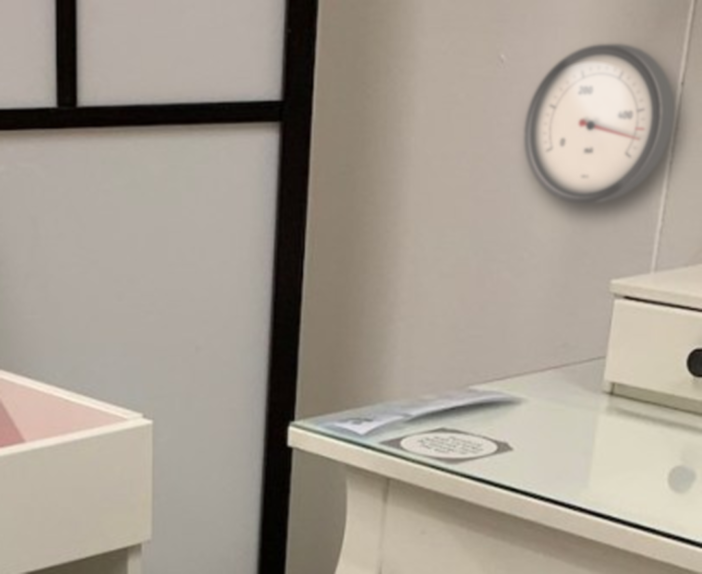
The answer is 460 mA
